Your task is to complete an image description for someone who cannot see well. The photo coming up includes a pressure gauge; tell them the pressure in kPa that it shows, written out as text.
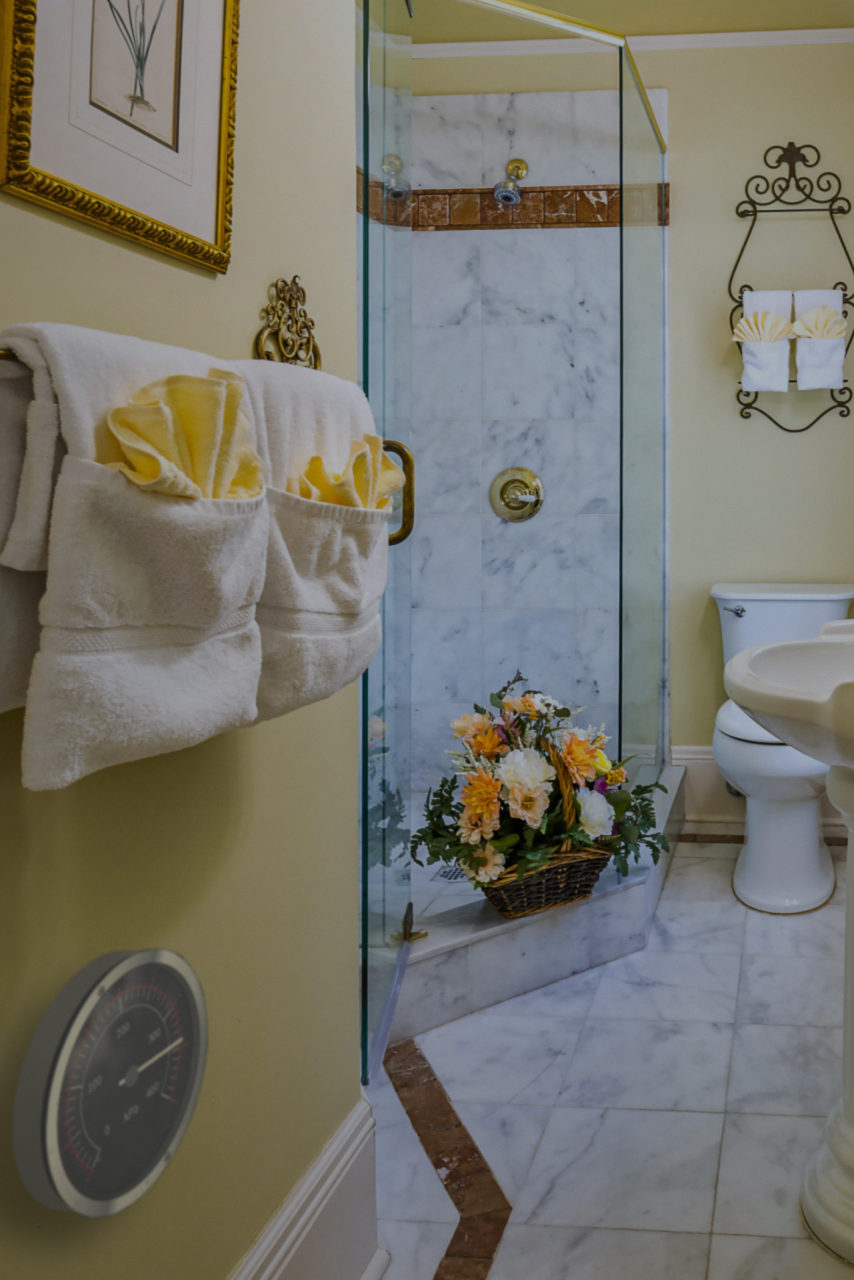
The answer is 340 kPa
